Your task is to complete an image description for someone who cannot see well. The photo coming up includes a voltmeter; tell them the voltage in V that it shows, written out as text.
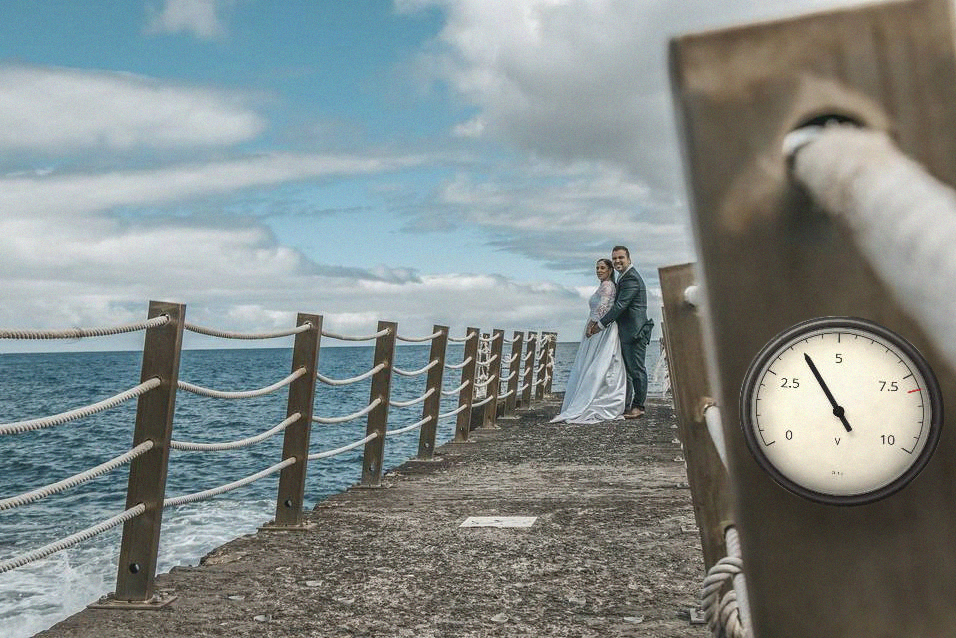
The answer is 3.75 V
